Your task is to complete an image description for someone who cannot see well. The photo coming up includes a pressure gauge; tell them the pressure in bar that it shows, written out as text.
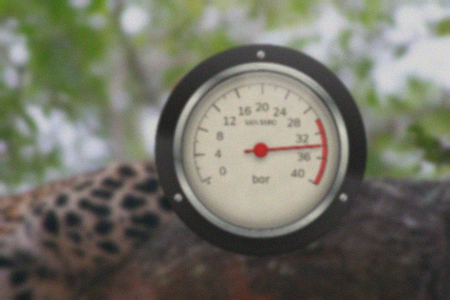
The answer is 34 bar
